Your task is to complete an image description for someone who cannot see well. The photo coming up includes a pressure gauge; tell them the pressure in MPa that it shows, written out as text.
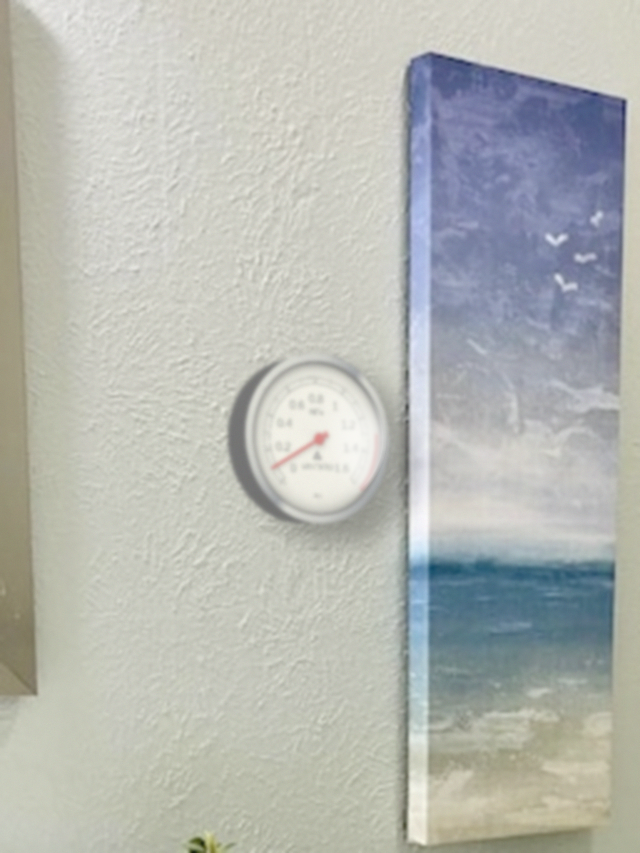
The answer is 0.1 MPa
